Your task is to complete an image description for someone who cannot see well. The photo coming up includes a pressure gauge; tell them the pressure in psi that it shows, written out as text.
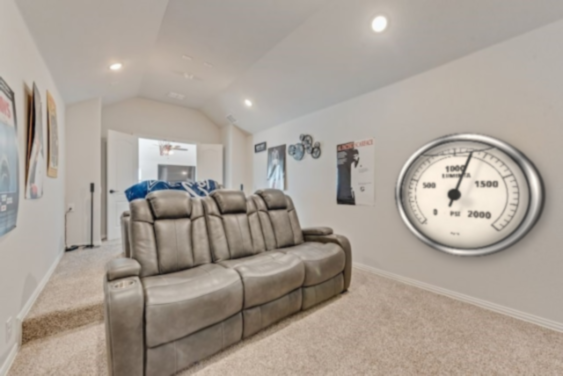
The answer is 1150 psi
